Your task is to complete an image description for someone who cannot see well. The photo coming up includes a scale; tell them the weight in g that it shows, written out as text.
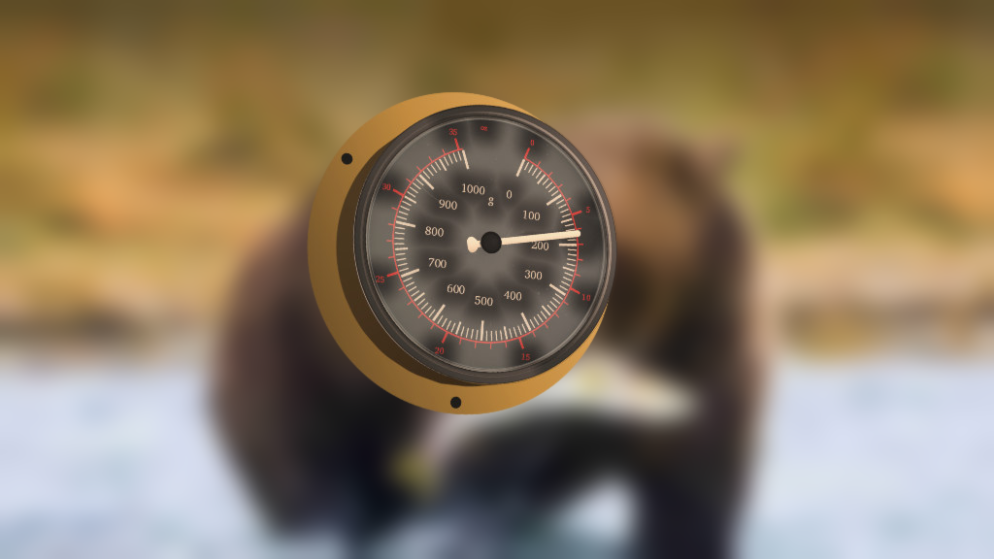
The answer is 180 g
